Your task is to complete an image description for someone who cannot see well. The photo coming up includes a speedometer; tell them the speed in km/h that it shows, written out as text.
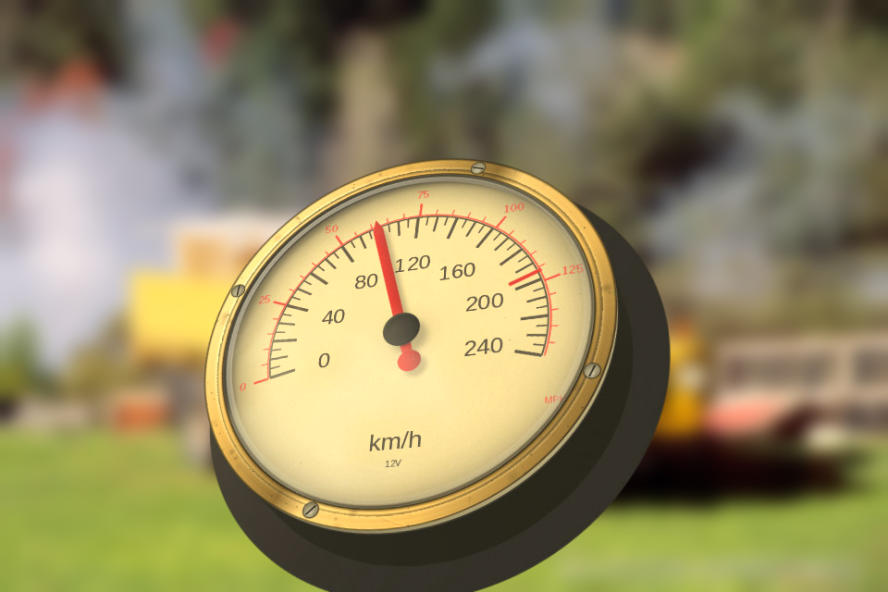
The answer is 100 km/h
